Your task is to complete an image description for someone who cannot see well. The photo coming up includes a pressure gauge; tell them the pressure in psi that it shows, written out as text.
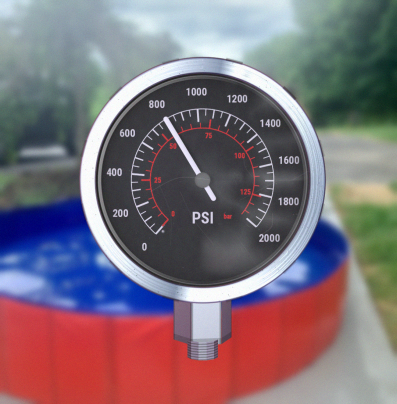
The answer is 800 psi
